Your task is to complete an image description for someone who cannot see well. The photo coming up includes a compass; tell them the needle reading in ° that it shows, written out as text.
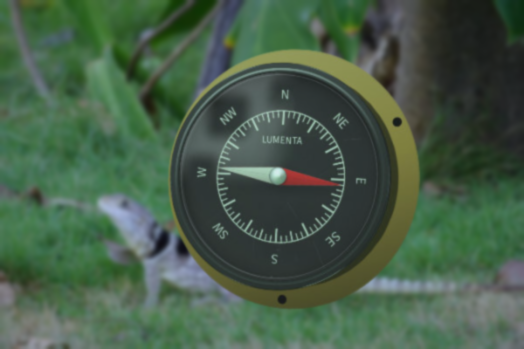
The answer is 95 °
